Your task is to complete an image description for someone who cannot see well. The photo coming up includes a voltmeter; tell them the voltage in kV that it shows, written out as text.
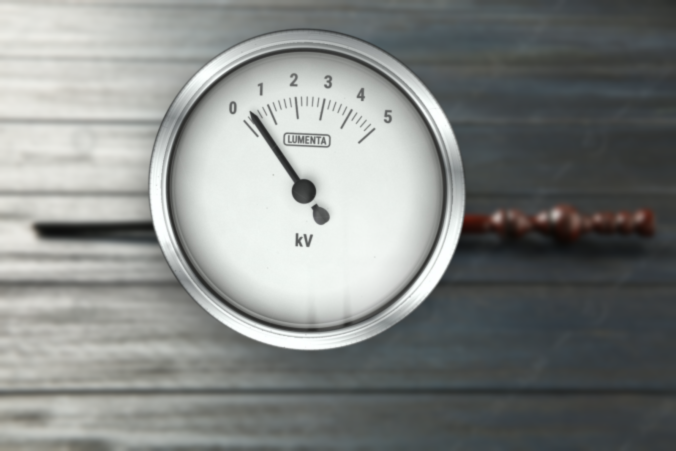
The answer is 0.4 kV
